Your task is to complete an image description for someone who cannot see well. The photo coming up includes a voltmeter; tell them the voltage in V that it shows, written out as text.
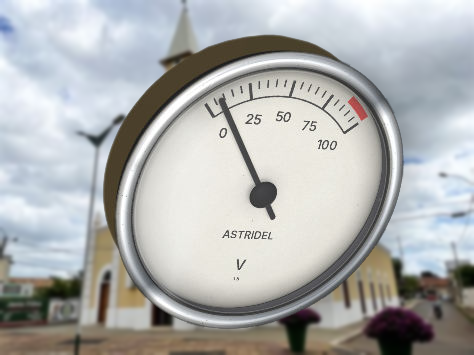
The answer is 7.5 V
